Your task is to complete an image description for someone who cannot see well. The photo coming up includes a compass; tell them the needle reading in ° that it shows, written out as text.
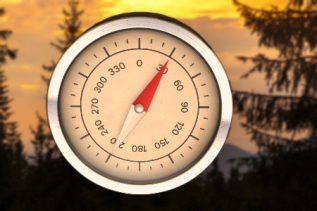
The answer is 30 °
